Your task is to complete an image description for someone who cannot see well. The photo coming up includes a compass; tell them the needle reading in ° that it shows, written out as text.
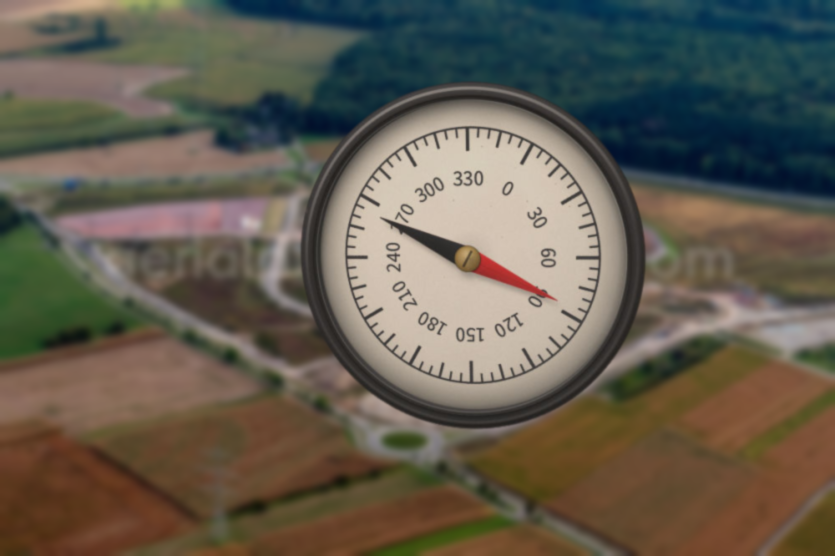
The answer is 85 °
